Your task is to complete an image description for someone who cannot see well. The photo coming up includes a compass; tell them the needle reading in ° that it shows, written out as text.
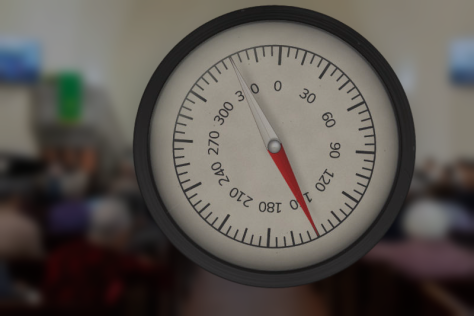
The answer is 150 °
